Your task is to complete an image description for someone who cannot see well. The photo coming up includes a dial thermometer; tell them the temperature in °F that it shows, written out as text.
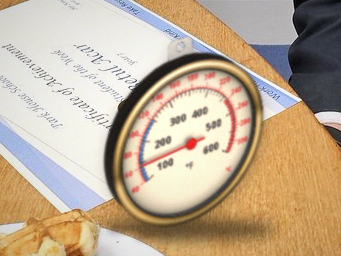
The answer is 150 °F
